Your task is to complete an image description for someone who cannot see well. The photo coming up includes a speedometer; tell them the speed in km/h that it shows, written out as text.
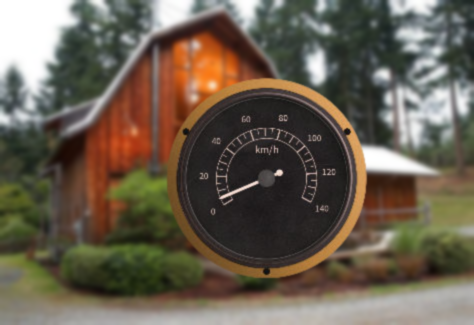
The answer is 5 km/h
